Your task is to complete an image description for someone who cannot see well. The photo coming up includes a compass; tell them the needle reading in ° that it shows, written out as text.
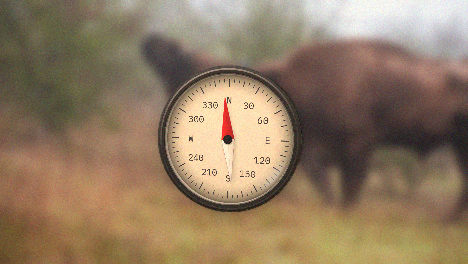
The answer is 355 °
